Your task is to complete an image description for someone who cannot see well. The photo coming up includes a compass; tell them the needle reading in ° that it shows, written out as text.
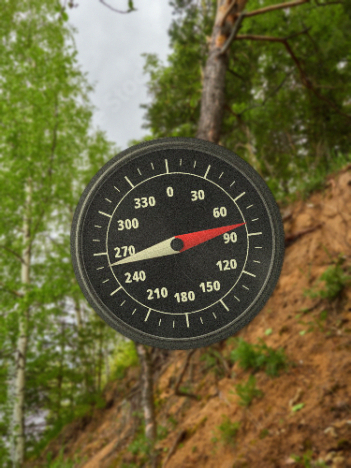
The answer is 80 °
